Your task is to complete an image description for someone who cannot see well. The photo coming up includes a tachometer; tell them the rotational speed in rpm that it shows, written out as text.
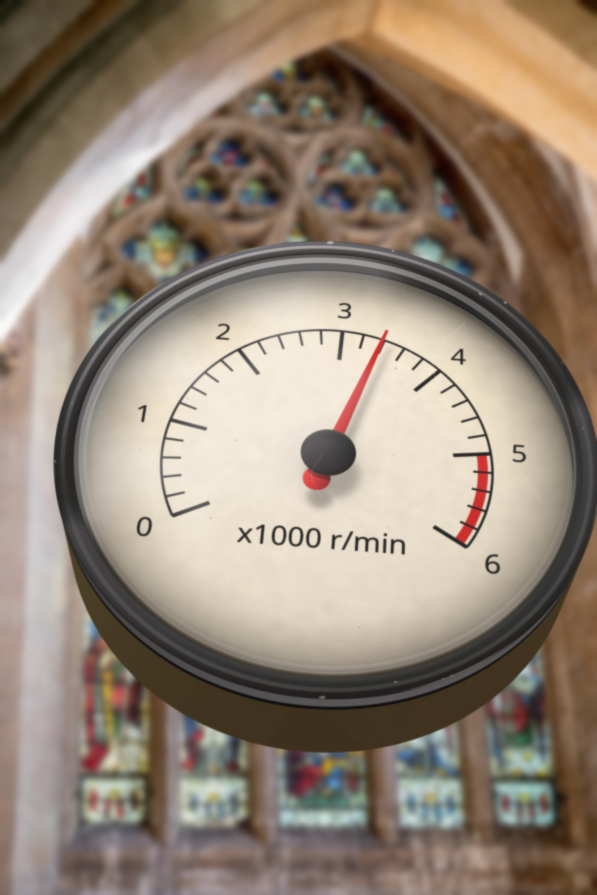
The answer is 3400 rpm
